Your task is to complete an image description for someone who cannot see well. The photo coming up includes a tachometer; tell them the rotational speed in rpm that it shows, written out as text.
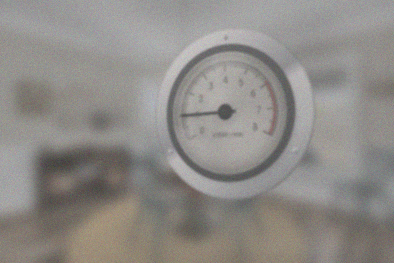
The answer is 1000 rpm
